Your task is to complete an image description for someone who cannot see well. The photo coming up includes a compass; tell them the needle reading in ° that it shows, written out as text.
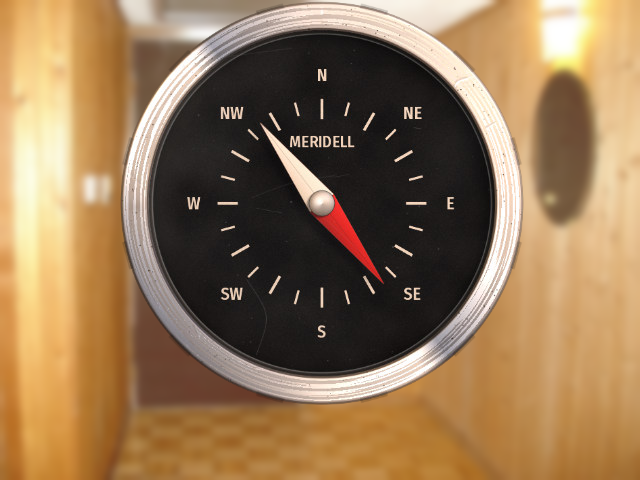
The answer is 142.5 °
